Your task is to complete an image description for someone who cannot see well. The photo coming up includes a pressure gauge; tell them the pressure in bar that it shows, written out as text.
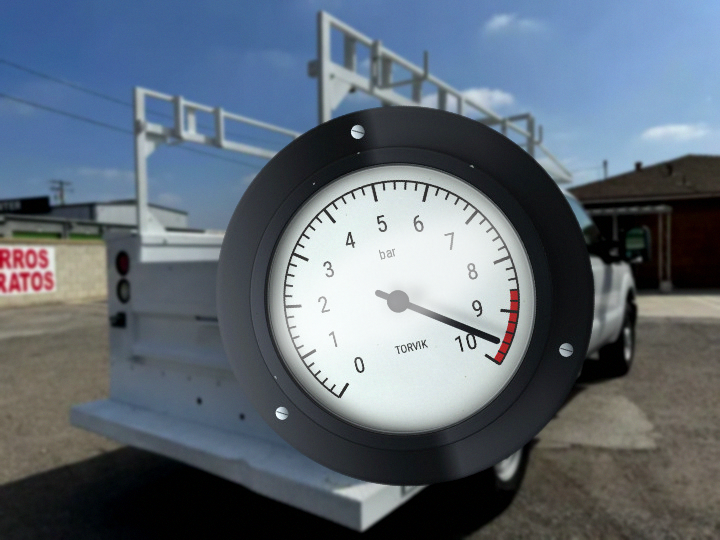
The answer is 9.6 bar
